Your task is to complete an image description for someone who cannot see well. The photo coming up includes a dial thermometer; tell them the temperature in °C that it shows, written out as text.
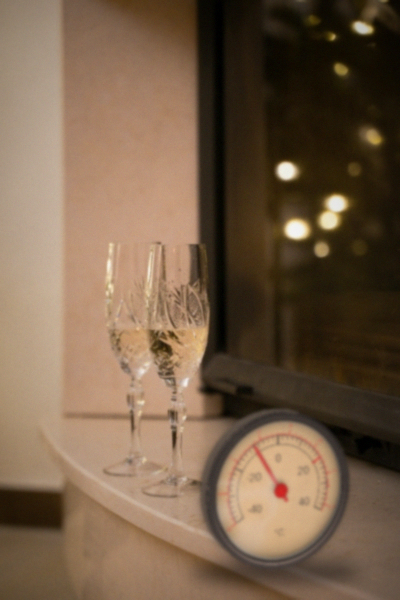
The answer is -10 °C
